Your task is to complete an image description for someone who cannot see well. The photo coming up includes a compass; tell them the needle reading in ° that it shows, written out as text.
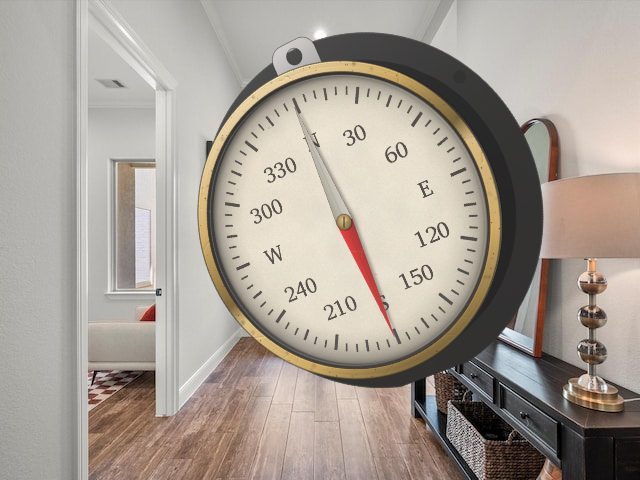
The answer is 180 °
